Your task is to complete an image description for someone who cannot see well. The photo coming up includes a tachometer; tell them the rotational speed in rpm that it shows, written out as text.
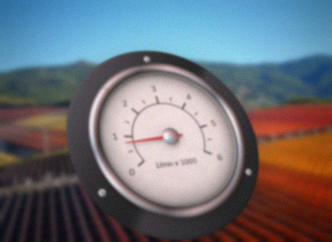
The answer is 750 rpm
